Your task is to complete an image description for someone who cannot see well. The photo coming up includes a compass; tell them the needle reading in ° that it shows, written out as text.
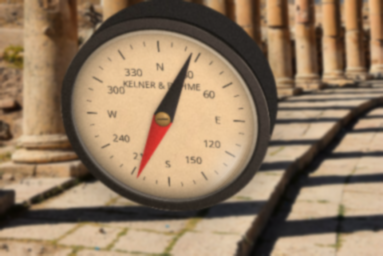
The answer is 205 °
